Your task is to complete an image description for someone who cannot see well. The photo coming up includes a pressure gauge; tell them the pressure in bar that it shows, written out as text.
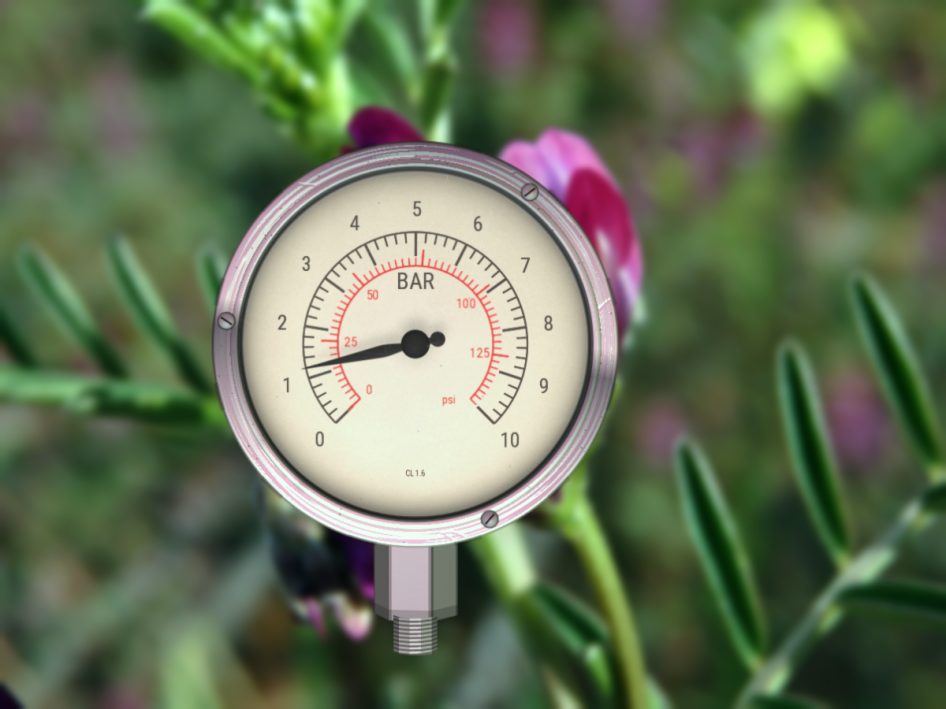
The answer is 1.2 bar
